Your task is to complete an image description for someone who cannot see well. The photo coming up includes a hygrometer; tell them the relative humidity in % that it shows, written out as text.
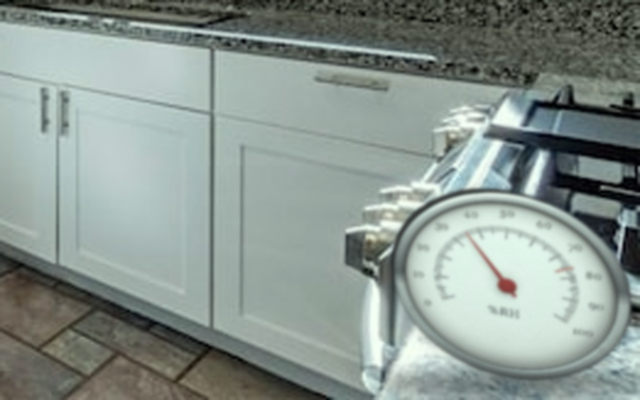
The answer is 35 %
